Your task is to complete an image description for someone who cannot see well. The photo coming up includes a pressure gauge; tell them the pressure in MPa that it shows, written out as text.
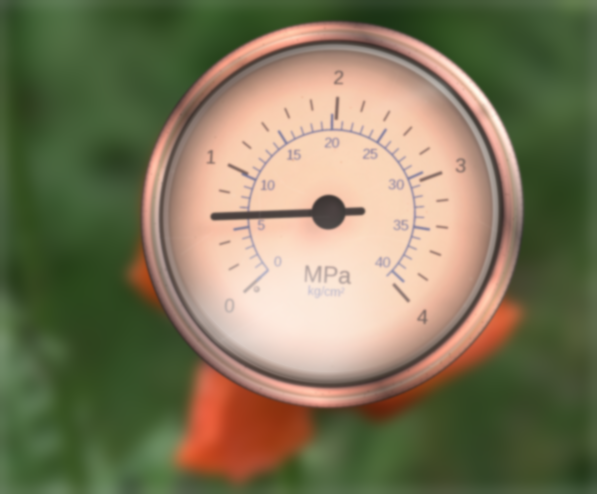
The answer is 0.6 MPa
